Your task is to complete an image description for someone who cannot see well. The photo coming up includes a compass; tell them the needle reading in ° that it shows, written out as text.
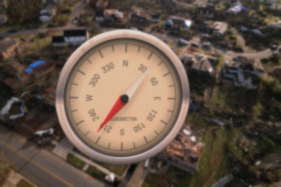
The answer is 217.5 °
